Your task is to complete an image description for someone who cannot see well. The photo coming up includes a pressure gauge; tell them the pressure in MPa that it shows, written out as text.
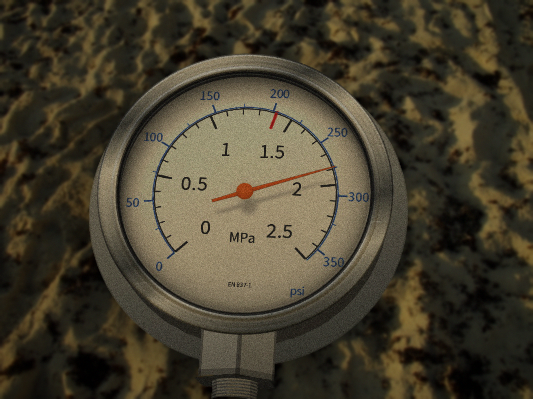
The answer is 1.9 MPa
